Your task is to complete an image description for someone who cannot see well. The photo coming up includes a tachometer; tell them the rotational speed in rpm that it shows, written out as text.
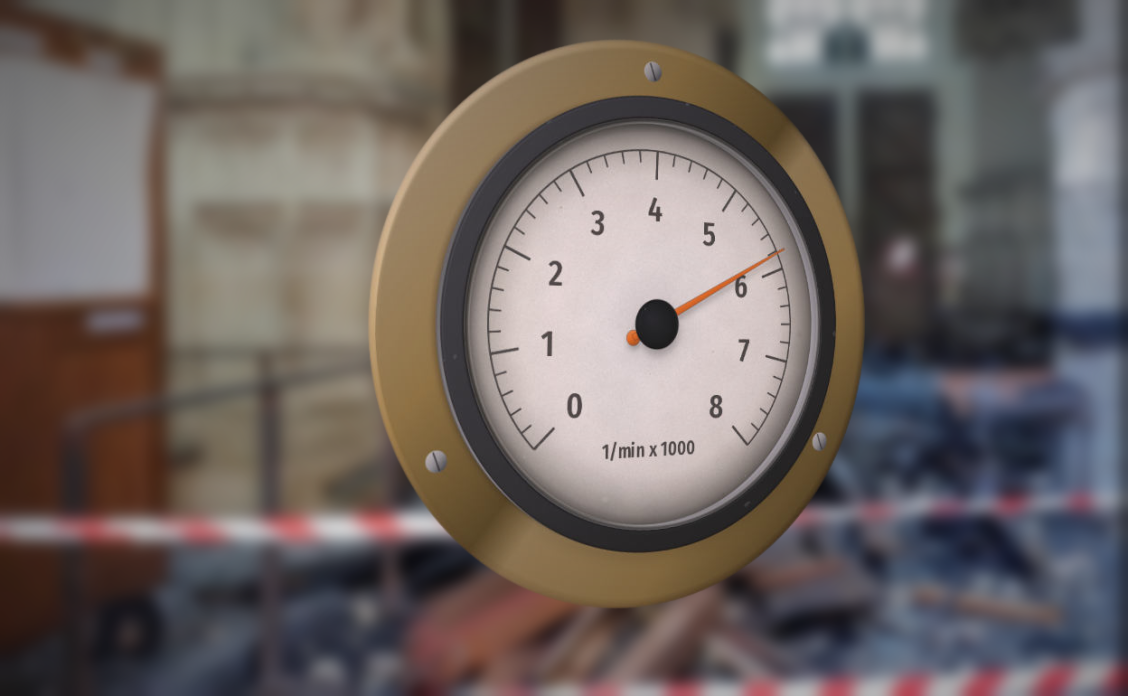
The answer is 5800 rpm
